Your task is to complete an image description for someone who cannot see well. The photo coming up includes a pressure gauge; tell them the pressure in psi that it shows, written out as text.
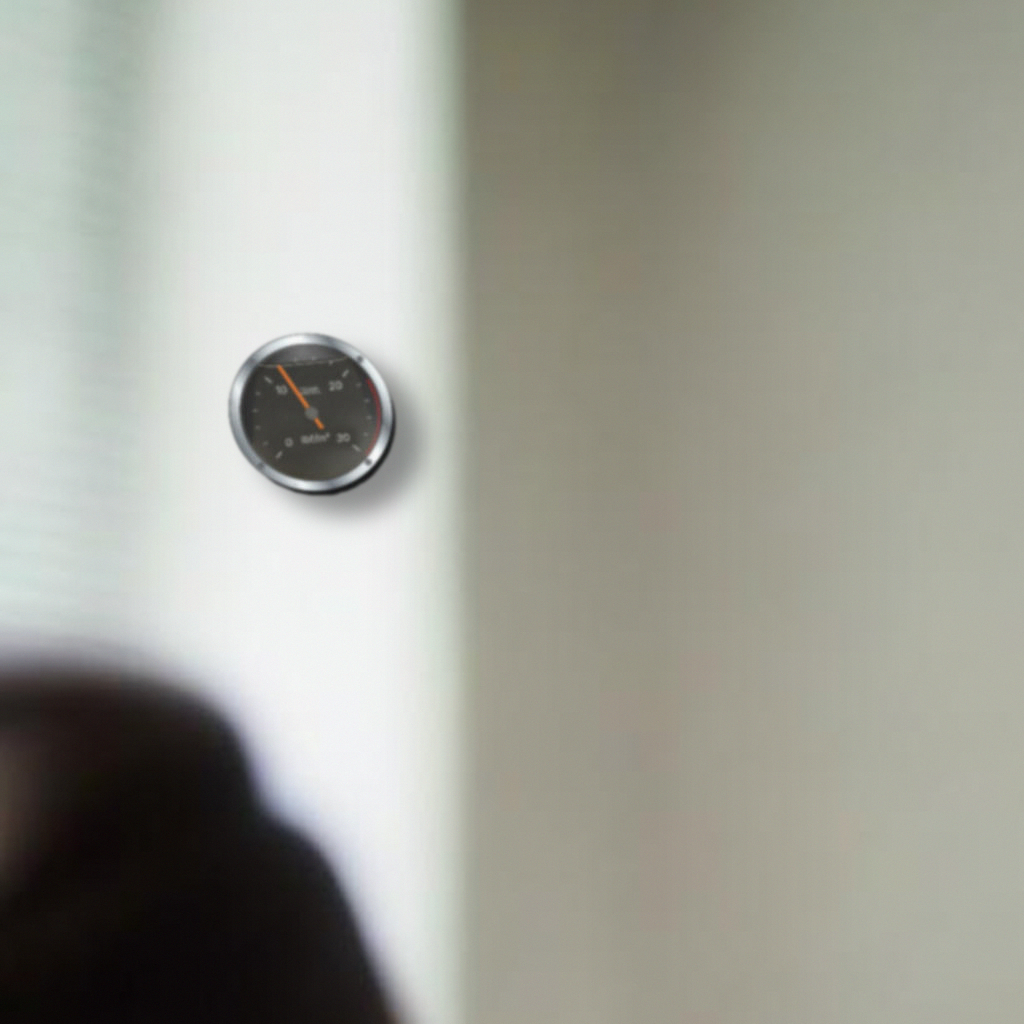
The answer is 12 psi
